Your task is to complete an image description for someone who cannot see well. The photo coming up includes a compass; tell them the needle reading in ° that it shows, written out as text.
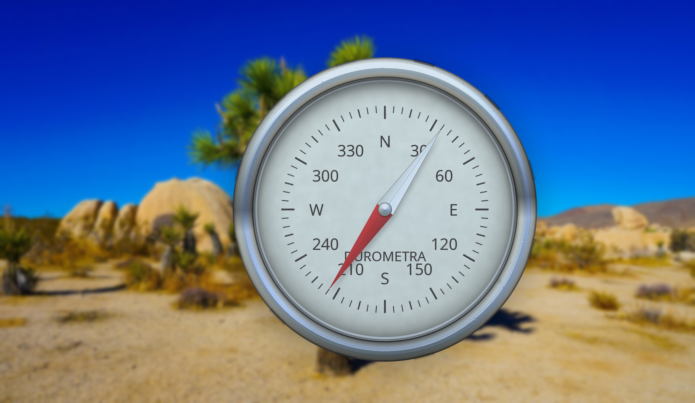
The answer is 215 °
